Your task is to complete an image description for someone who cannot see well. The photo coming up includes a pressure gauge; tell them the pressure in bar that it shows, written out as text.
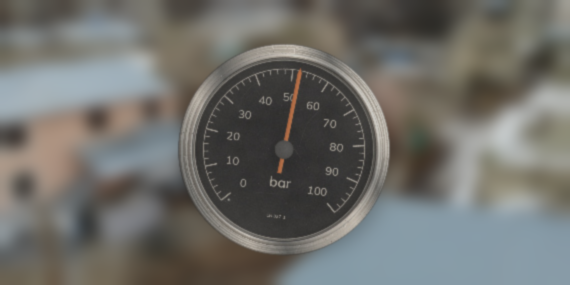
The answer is 52 bar
